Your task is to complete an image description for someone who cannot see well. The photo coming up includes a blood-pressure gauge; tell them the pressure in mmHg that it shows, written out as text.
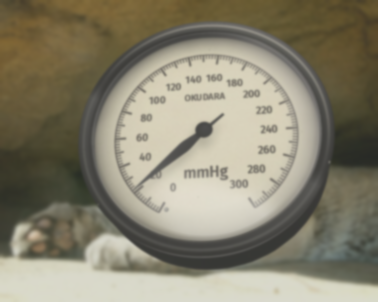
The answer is 20 mmHg
